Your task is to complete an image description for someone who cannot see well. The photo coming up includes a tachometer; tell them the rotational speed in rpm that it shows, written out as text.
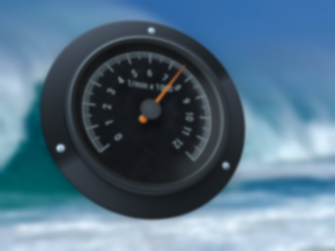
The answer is 7500 rpm
